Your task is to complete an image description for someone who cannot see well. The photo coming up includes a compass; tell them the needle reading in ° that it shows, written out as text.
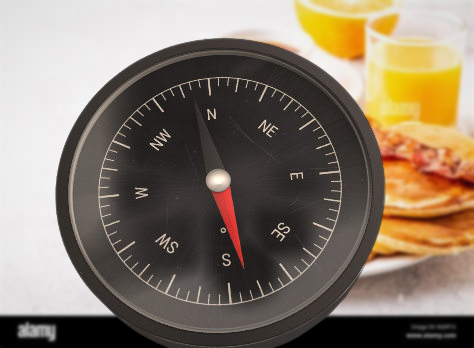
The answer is 170 °
